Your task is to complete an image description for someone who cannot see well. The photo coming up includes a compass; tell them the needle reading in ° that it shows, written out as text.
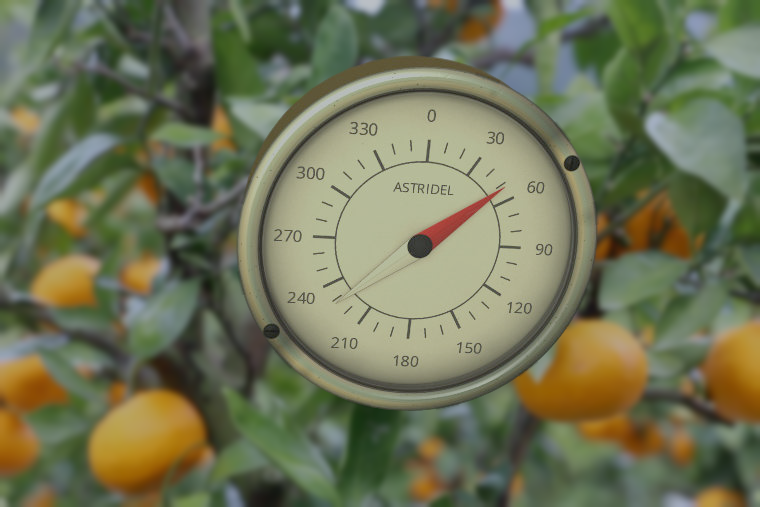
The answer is 50 °
